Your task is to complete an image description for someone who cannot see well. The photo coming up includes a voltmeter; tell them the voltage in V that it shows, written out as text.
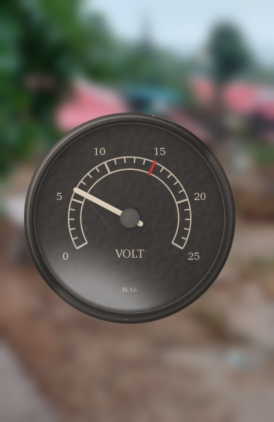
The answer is 6 V
